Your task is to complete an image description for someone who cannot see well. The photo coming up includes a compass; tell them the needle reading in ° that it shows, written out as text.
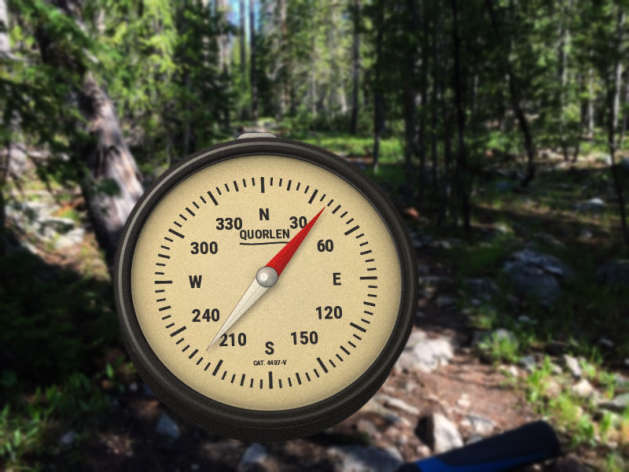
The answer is 40 °
